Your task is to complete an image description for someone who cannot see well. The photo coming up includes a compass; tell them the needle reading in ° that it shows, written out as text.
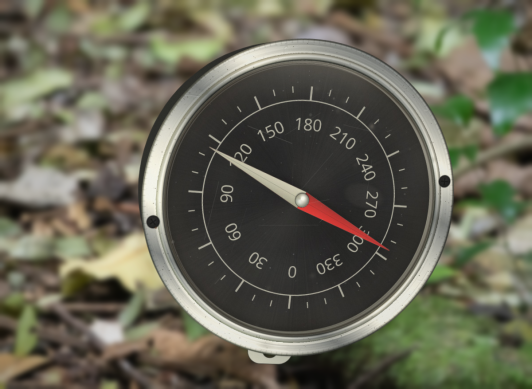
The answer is 295 °
